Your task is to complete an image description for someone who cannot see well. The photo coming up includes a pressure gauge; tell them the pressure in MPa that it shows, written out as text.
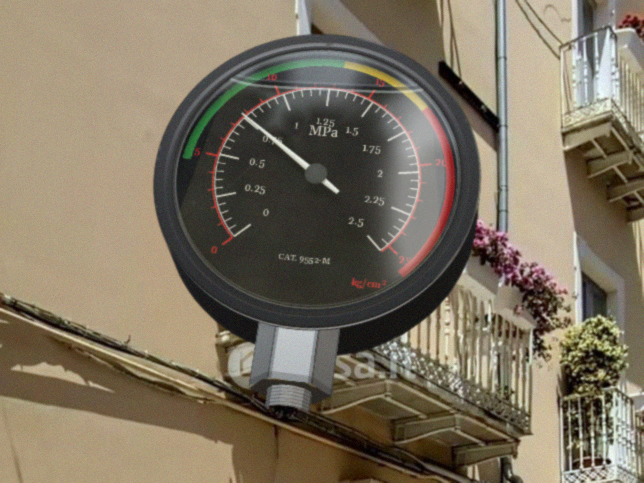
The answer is 0.75 MPa
